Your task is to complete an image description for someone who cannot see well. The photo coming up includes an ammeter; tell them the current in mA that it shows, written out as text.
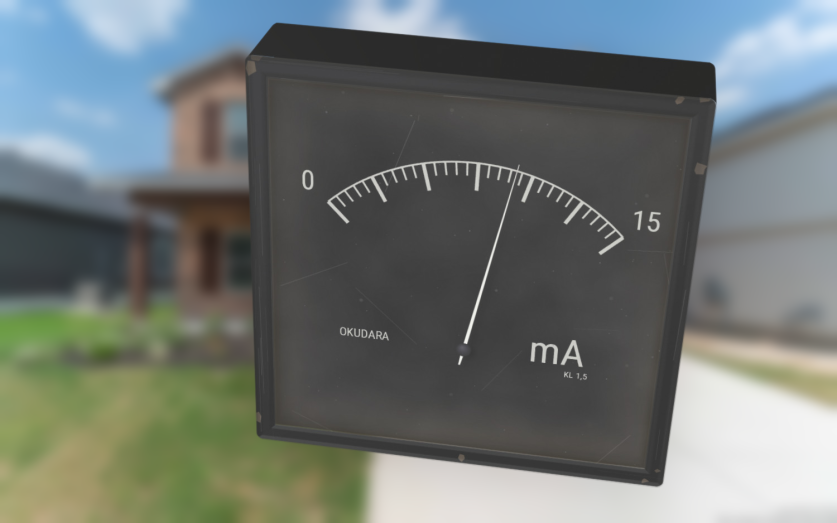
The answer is 9.25 mA
